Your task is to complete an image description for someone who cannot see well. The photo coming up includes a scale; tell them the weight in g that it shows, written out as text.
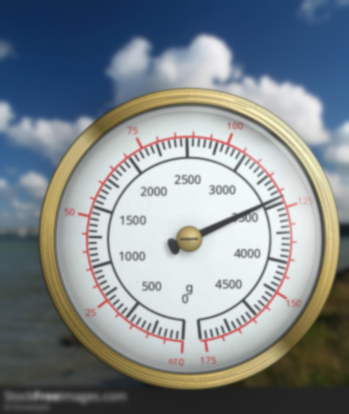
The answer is 3450 g
